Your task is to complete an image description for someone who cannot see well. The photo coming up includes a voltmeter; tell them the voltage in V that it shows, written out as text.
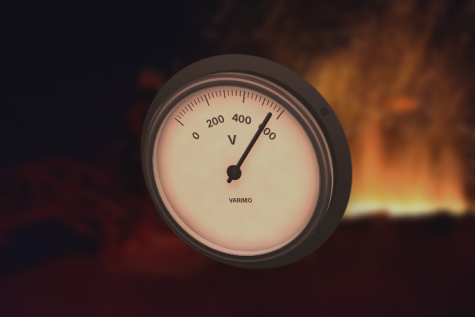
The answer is 560 V
